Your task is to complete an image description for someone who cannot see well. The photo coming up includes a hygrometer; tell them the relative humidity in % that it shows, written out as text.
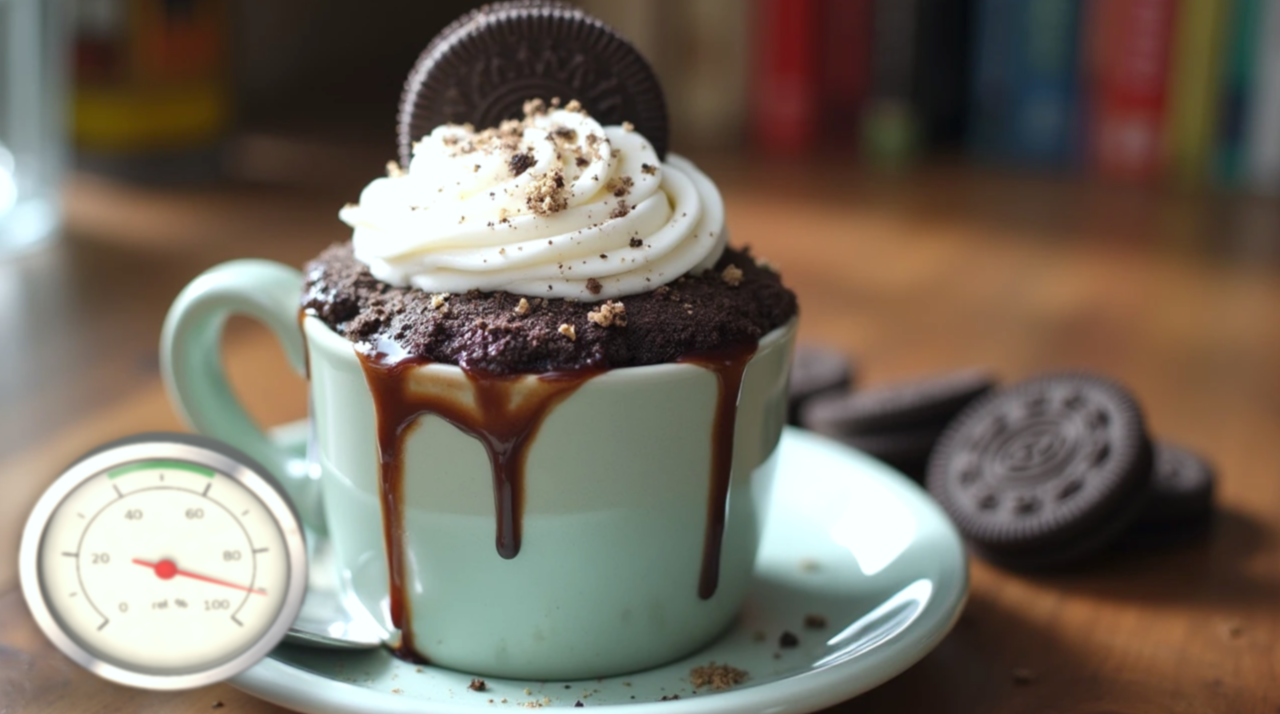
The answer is 90 %
